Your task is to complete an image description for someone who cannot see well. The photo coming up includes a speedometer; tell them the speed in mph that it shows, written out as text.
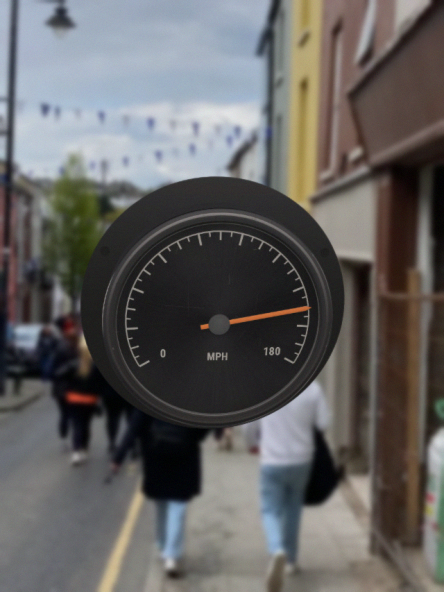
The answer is 150 mph
